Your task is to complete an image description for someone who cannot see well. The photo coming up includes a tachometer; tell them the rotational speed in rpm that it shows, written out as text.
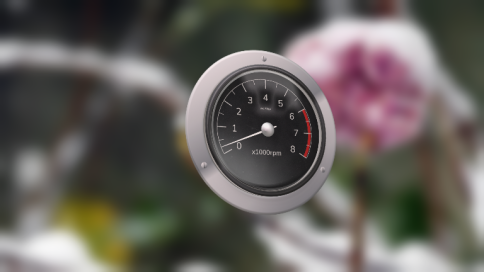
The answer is 250 rpm
